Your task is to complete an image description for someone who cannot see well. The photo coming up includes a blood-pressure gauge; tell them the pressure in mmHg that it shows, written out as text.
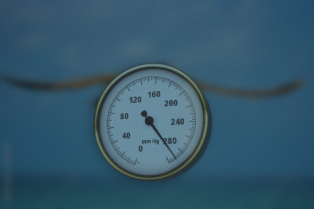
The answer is 290 mmHg
